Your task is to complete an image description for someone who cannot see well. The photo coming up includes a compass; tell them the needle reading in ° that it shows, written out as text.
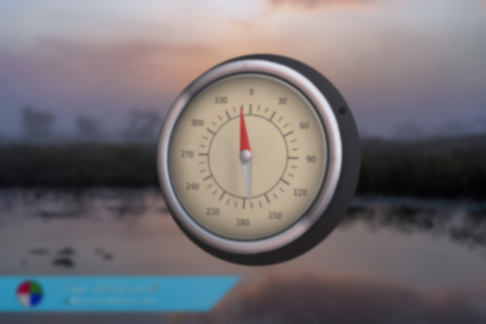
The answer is 350 °
